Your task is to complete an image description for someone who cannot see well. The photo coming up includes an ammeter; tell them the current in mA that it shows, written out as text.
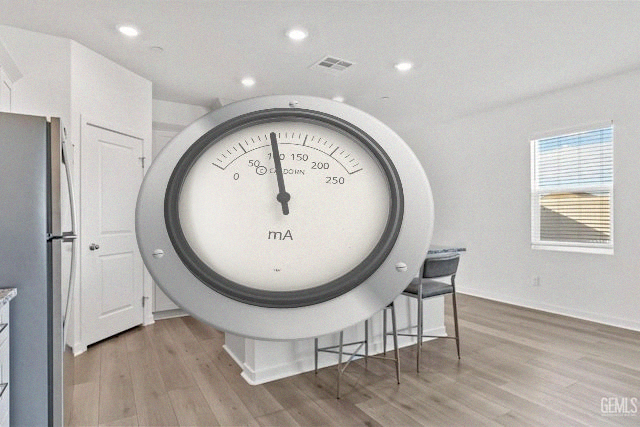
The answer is 100 mA
